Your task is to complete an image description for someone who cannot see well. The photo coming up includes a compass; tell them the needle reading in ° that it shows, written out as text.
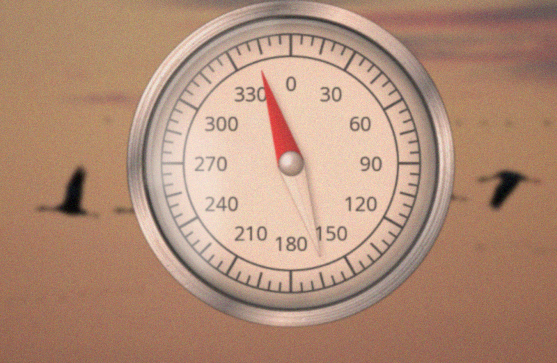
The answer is 342.5 °
